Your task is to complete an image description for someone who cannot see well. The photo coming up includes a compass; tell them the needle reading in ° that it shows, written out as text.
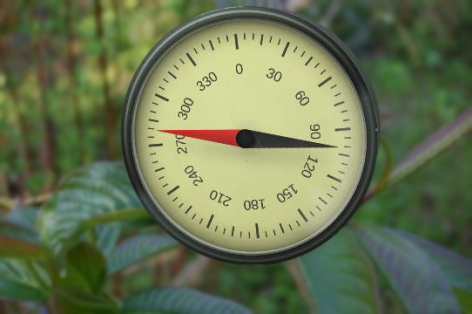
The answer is 280 °
